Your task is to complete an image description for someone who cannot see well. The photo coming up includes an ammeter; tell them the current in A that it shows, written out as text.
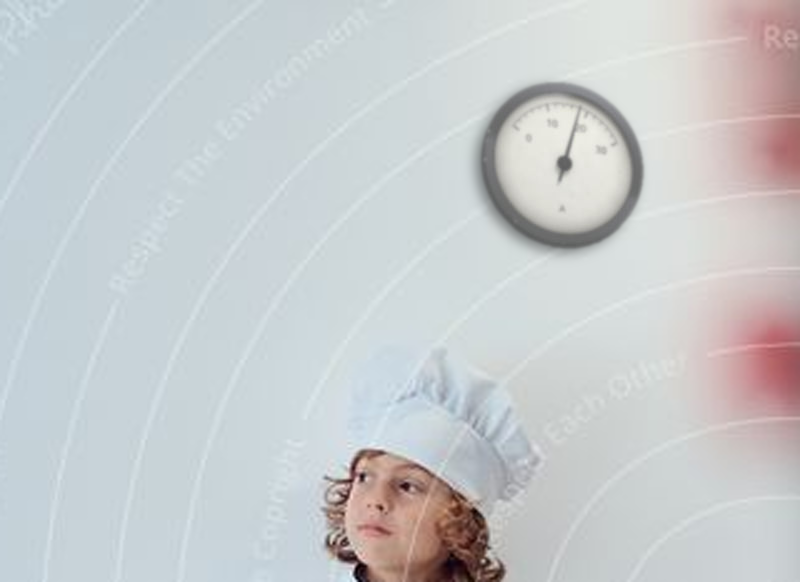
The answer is 18 A
